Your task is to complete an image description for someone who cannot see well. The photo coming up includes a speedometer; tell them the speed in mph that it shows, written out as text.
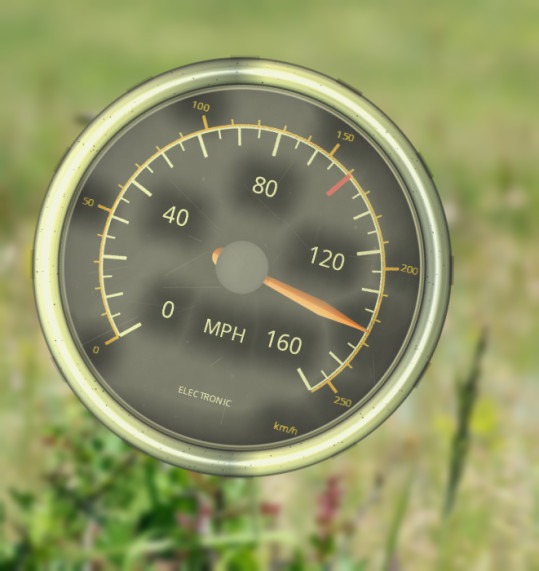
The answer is 140 mph
